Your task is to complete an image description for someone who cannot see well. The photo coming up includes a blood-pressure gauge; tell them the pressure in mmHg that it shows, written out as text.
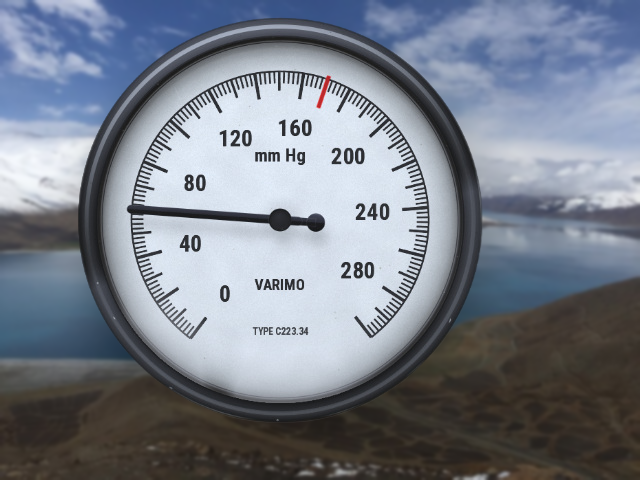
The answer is 60 mmHg
